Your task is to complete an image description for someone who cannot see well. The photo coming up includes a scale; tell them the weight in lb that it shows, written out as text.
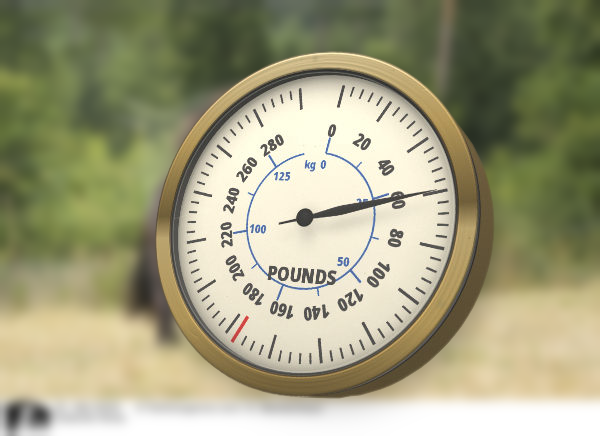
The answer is 60 lb
